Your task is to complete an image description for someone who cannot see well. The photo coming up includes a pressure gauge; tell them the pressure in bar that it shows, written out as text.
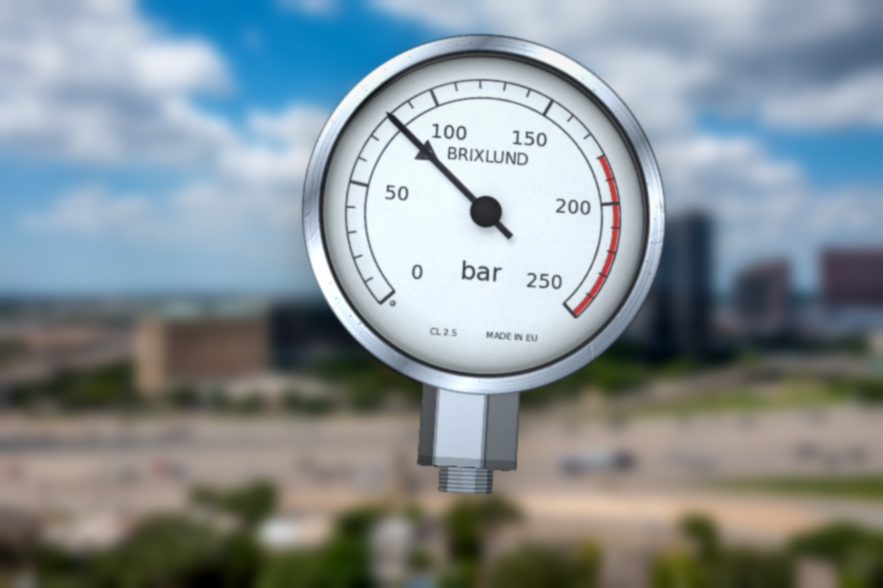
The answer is 80 bar
